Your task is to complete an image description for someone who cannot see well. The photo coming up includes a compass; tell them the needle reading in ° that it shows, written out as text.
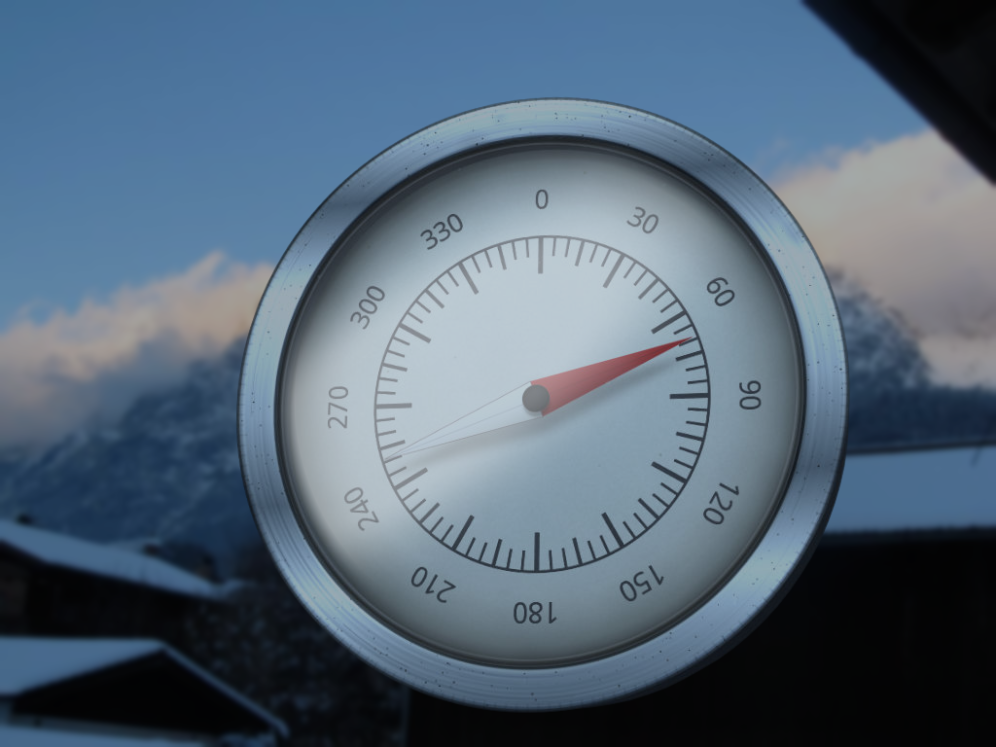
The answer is 70 °
